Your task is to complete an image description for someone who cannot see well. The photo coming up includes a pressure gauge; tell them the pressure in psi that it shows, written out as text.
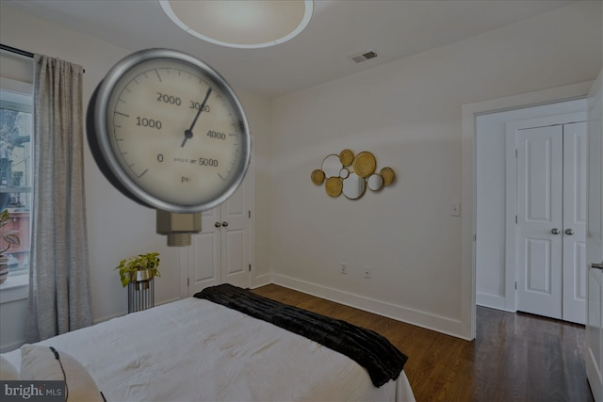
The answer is 3000 psi
